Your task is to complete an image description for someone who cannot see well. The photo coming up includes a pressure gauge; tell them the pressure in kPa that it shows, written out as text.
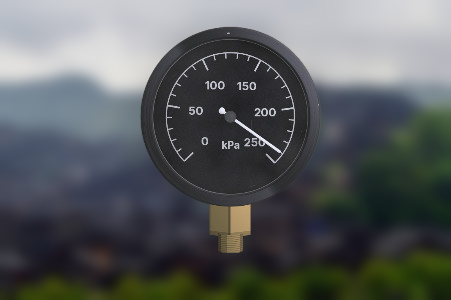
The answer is 240 kPa
